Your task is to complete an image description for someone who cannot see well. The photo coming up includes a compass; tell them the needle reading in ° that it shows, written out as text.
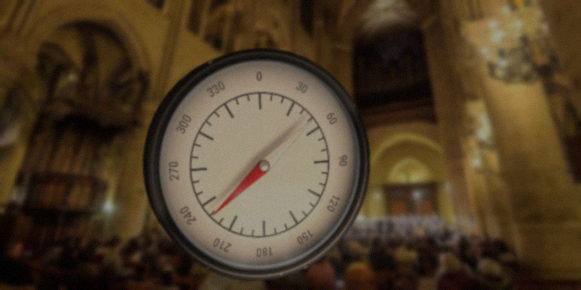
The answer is 230 °
